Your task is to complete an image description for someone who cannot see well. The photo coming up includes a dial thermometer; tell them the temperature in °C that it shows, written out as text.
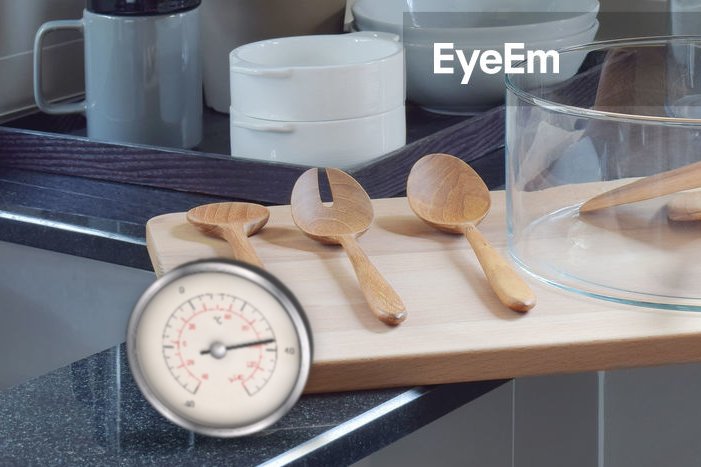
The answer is 36 °C
